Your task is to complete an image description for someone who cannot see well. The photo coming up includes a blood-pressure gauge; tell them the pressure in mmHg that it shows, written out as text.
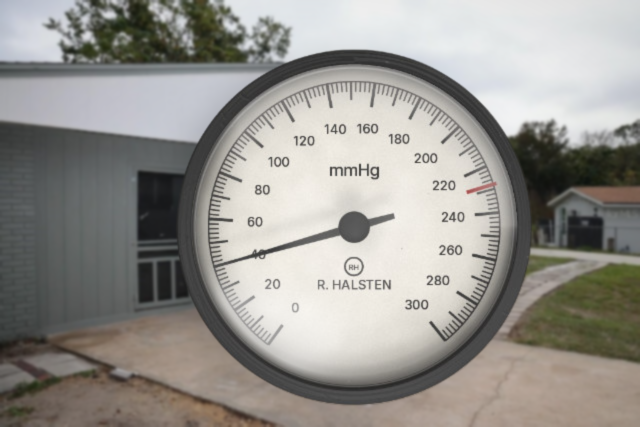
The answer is 40 mmHg
